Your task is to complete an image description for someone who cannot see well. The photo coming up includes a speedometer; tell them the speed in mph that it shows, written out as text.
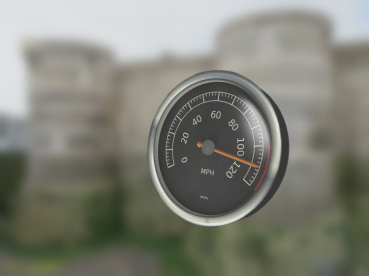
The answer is 110 mph
